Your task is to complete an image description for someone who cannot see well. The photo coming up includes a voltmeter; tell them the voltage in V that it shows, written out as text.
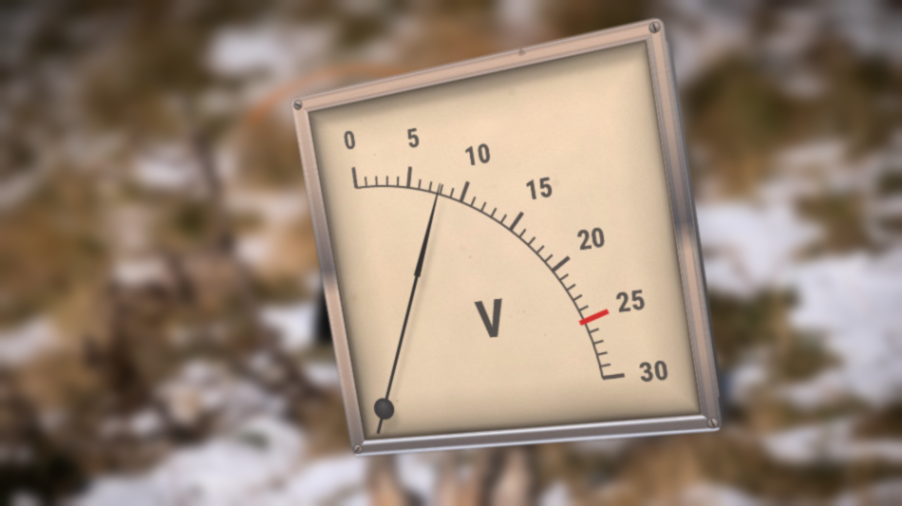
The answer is 8 V
